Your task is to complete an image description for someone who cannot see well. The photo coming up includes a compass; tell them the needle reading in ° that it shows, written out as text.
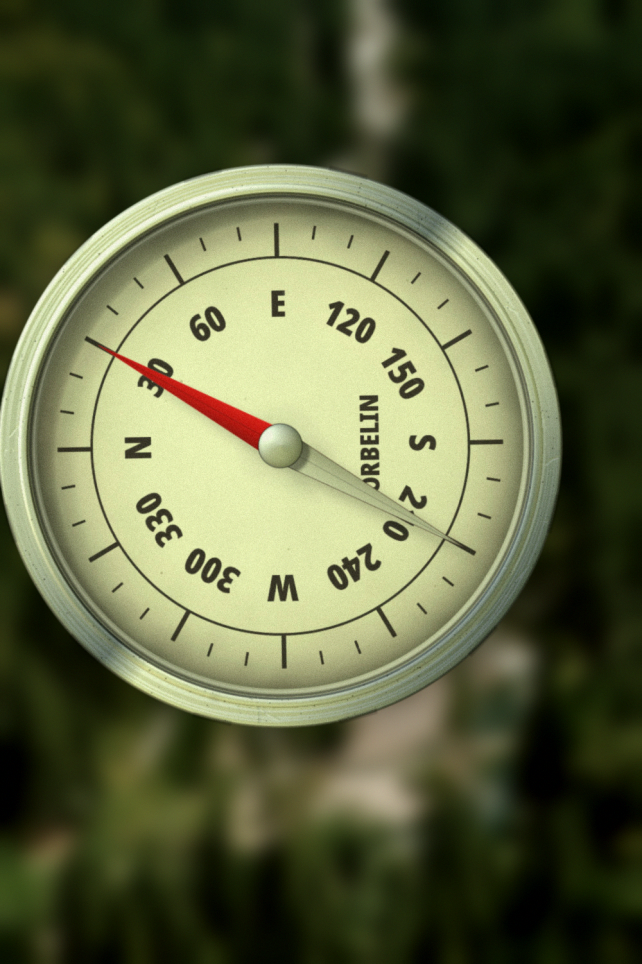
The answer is 30 °
